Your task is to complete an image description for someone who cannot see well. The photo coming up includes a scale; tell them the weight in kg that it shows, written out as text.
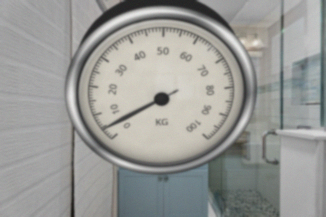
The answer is 5 kg
